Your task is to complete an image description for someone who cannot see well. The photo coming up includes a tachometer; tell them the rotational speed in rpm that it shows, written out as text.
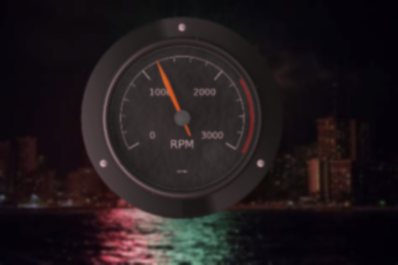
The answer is 1200 rpm
